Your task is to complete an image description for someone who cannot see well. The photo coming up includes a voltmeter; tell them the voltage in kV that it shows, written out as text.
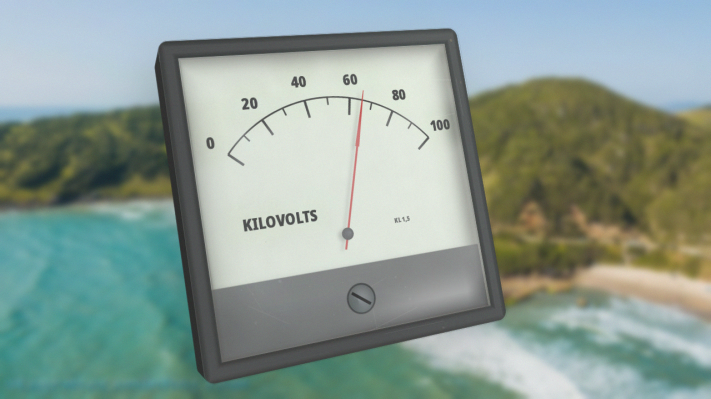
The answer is 65 kV
